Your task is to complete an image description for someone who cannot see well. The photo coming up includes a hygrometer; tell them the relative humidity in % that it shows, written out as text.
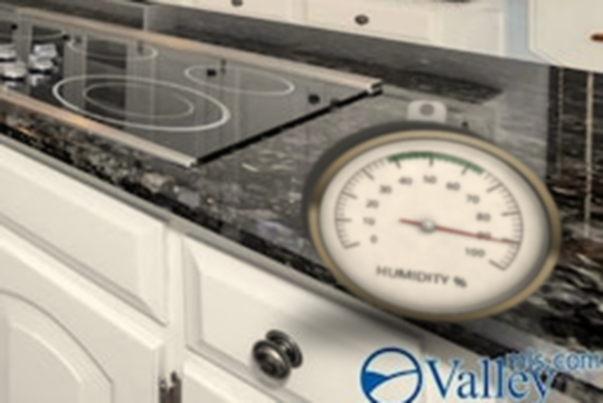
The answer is 90 %
